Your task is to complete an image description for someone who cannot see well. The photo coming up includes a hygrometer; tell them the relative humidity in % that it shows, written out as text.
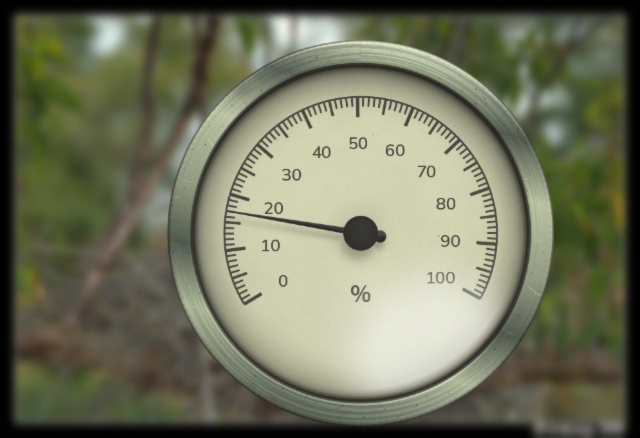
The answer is 17 %
